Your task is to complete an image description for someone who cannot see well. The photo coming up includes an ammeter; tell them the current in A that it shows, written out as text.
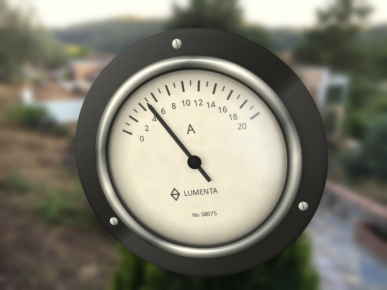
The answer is 5 A
